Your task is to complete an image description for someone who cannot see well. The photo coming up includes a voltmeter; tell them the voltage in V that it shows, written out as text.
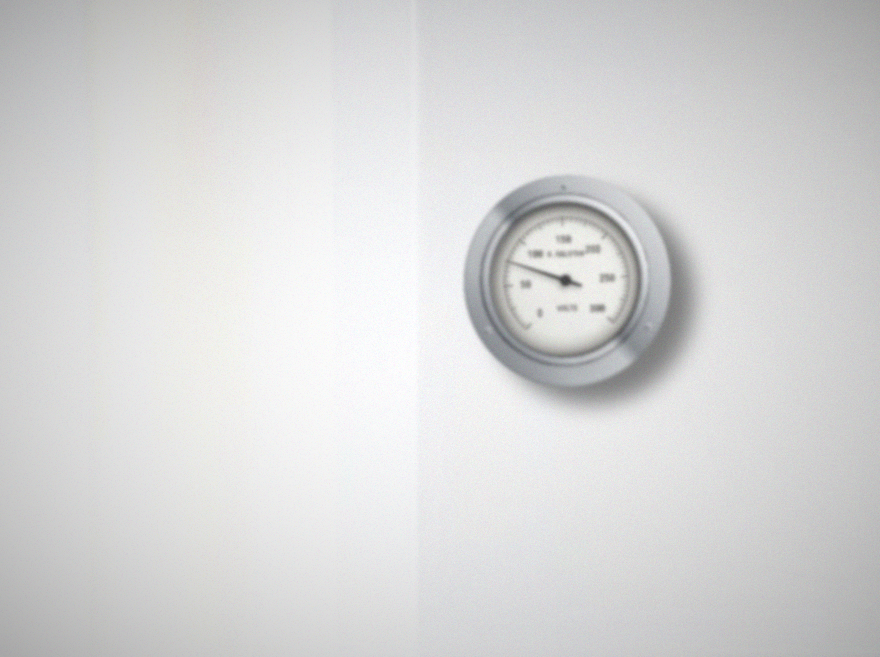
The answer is 75 V
